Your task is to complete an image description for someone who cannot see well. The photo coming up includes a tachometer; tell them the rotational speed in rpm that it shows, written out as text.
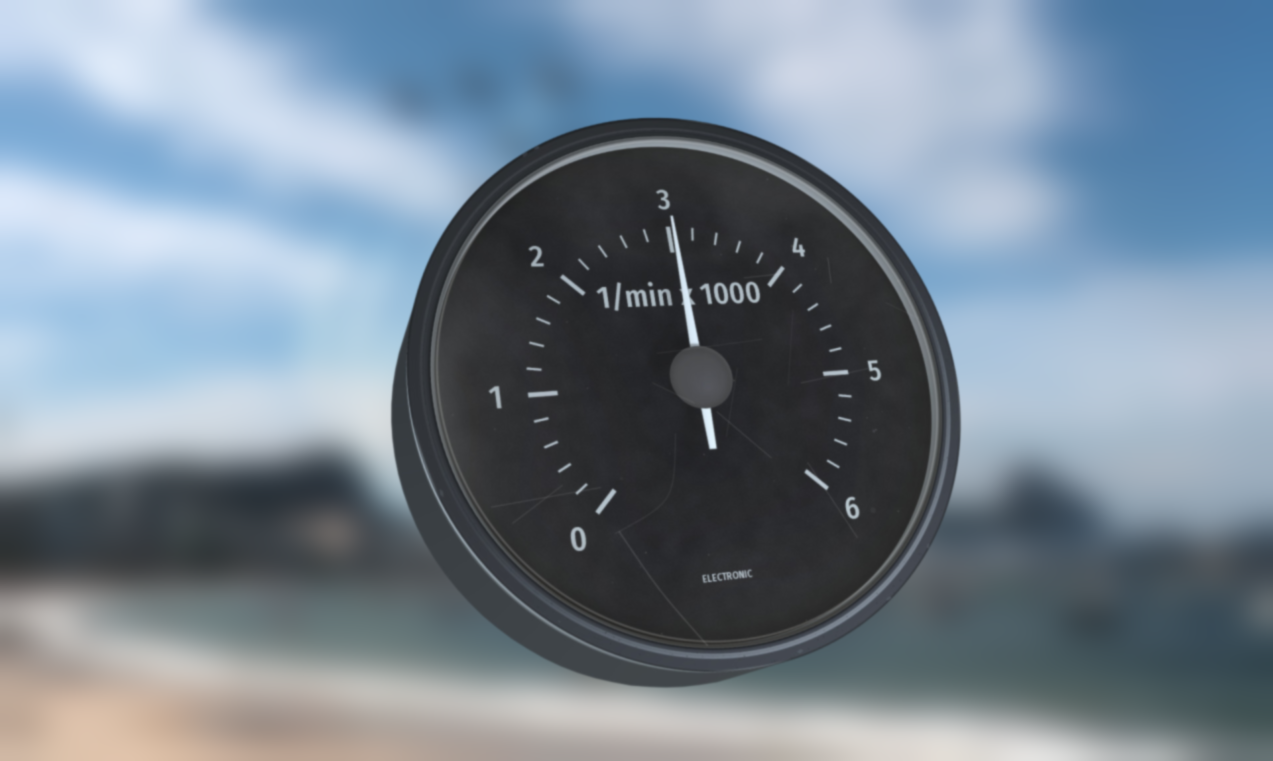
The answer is 3000 rpm
